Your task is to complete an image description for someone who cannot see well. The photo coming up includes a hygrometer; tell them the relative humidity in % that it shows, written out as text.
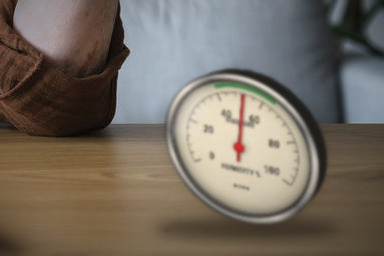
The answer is 52 %
